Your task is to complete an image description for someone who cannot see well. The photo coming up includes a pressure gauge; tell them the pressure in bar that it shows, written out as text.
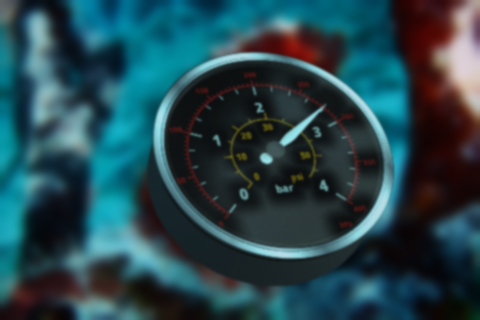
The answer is 2.8 bar
